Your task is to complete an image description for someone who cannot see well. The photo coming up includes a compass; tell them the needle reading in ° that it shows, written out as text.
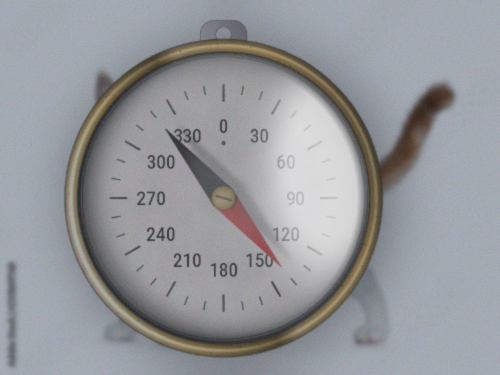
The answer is 140 °
